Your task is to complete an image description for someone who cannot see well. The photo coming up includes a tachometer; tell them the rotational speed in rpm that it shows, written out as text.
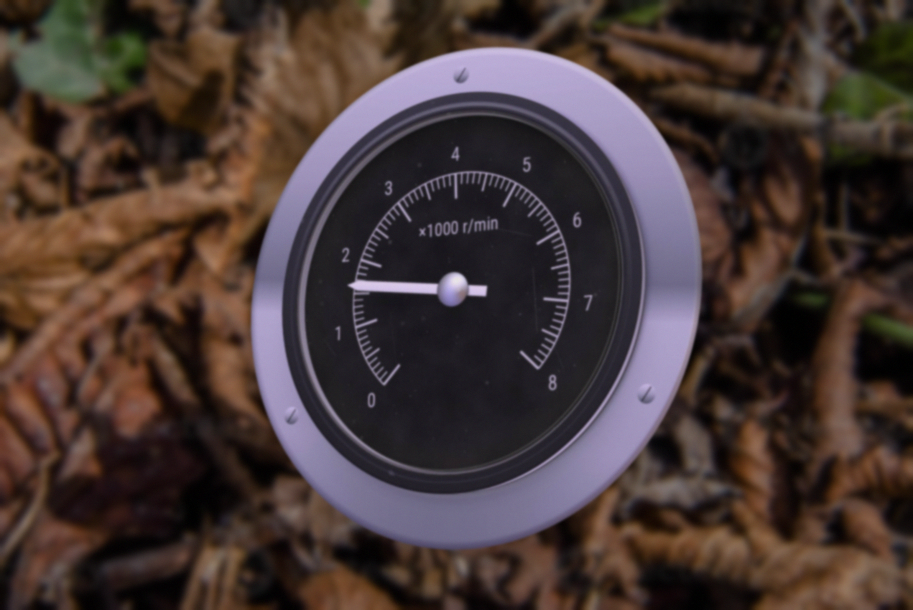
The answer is 1600 rpm
